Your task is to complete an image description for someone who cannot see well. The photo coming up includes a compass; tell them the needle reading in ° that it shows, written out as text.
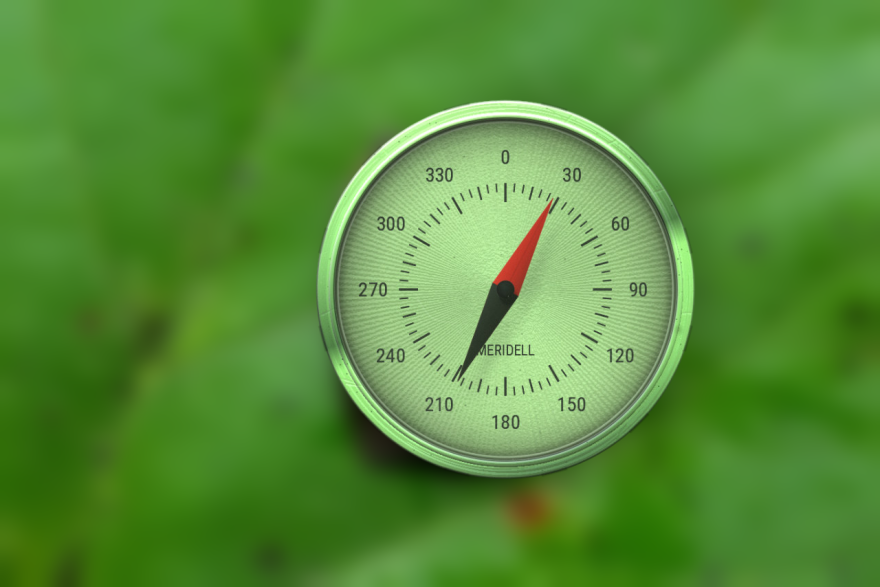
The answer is 27.5 °
